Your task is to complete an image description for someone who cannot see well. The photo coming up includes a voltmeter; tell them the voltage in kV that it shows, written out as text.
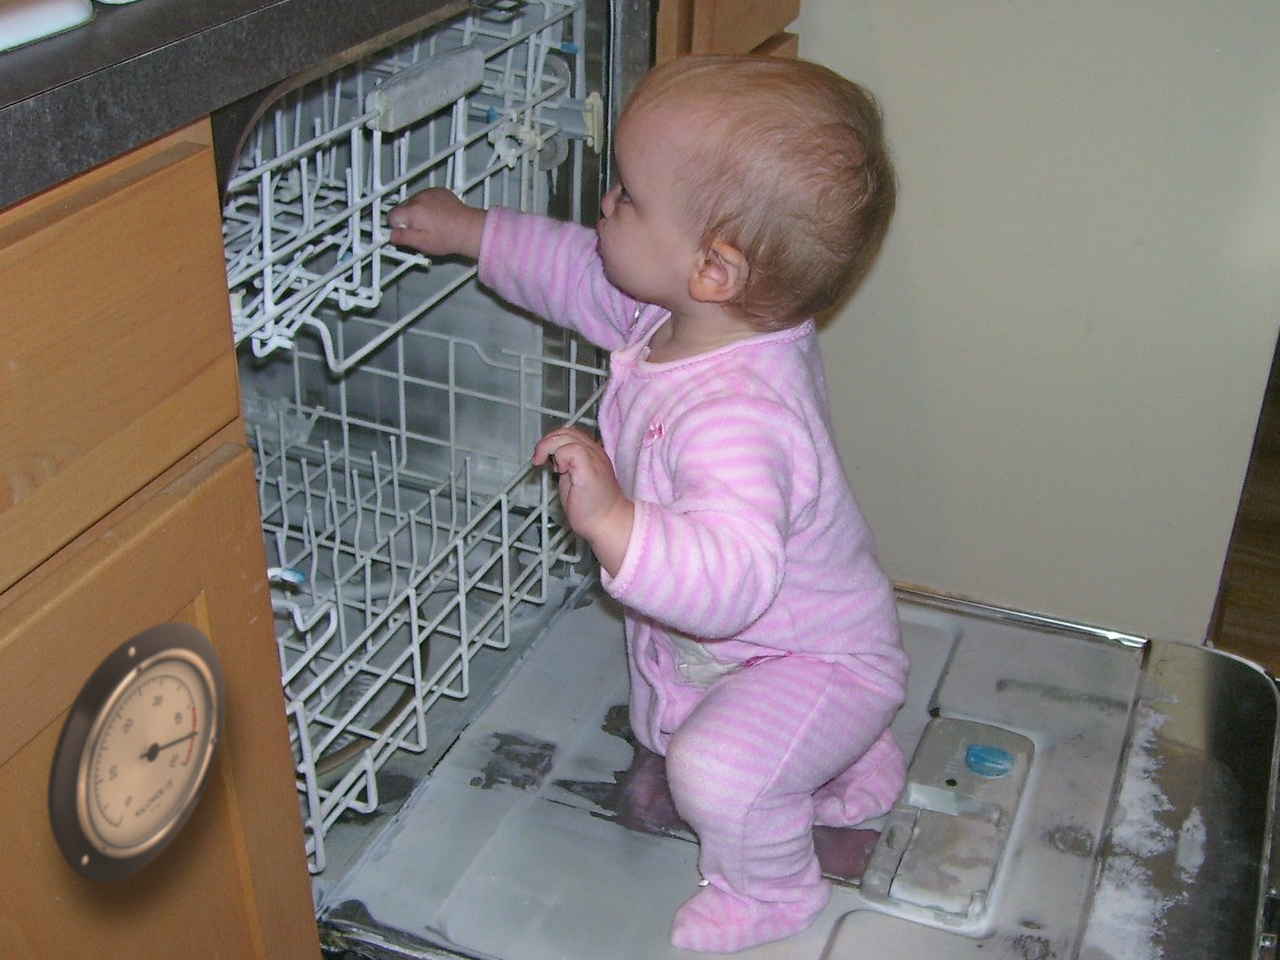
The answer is 45 kV
